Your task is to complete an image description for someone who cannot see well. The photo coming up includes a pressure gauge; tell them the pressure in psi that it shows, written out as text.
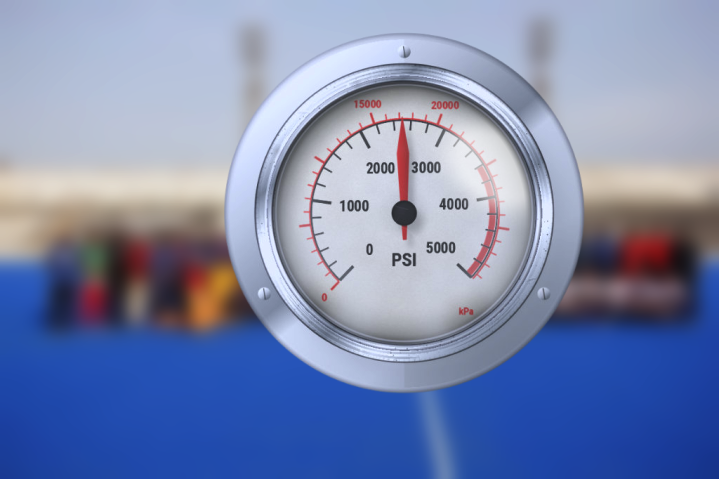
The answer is 2500 psi
